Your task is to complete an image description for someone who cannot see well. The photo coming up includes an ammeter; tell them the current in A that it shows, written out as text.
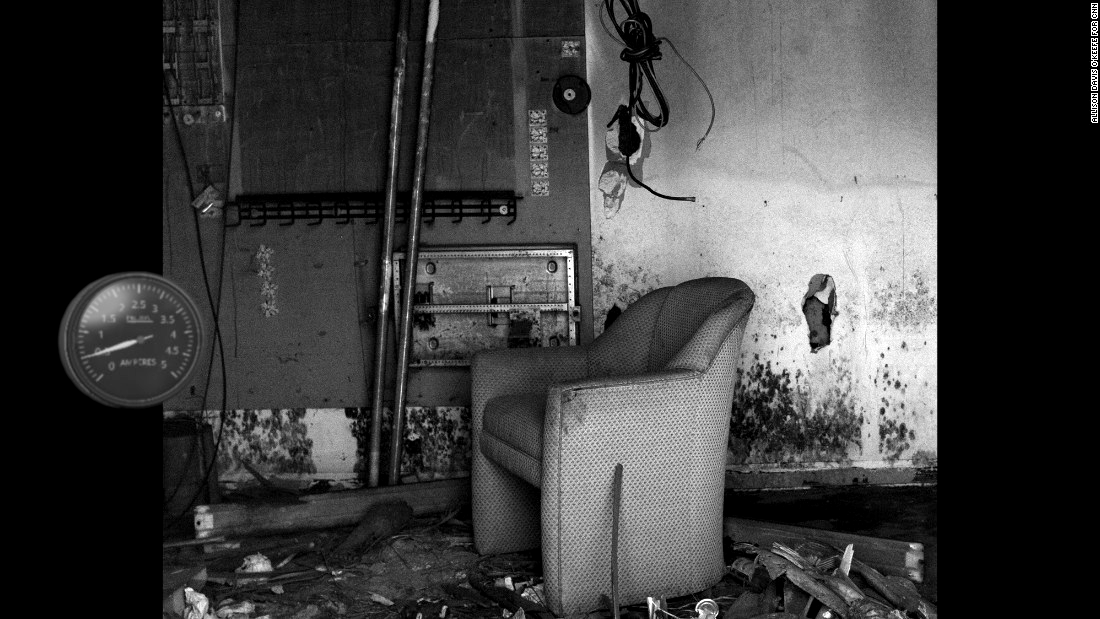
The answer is 0.5 A
